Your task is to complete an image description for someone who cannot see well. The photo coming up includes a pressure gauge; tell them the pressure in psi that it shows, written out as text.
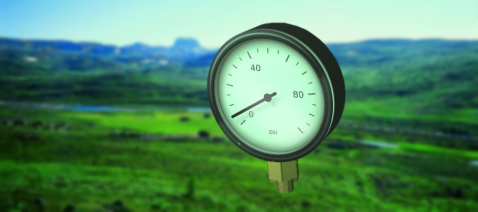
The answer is 5 psi
